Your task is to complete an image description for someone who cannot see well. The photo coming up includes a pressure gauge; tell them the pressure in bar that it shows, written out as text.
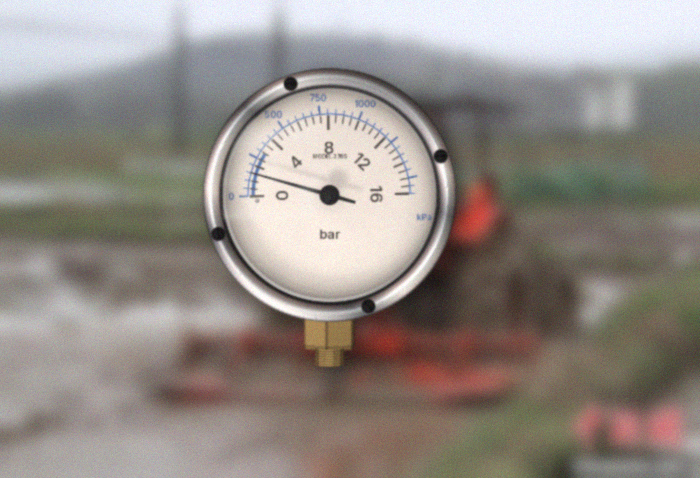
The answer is 1.5 bar
